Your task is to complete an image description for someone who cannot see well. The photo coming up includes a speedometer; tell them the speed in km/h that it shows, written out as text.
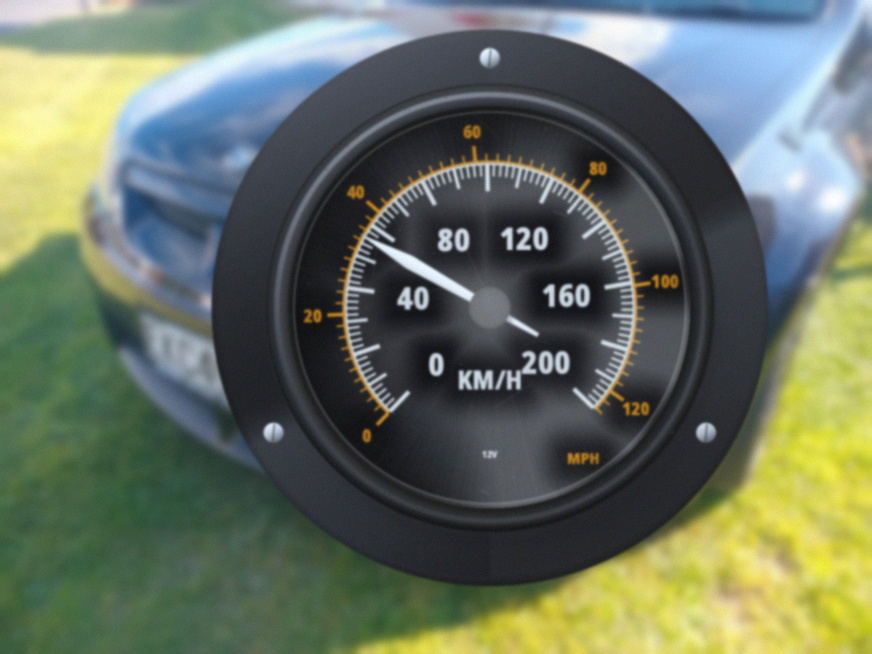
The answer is 56 km/h
